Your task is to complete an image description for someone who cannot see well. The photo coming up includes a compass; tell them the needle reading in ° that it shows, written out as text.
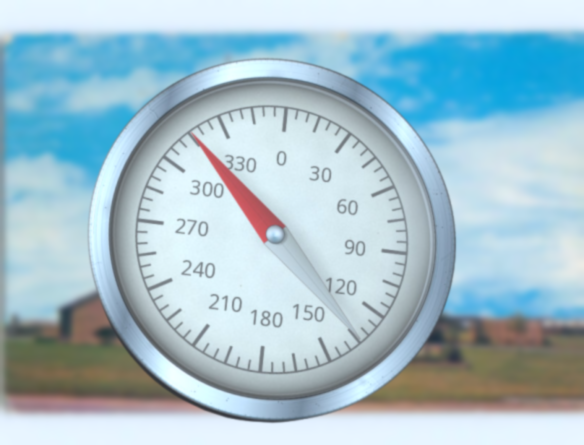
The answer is 315 °
